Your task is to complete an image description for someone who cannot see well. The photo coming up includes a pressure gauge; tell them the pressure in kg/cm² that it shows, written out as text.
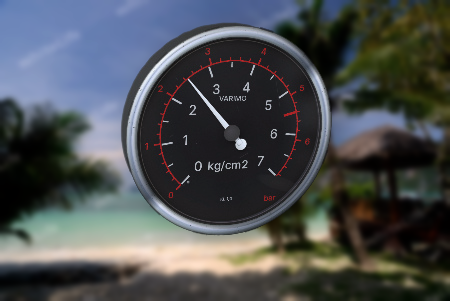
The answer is 2.5 kg/cm²
